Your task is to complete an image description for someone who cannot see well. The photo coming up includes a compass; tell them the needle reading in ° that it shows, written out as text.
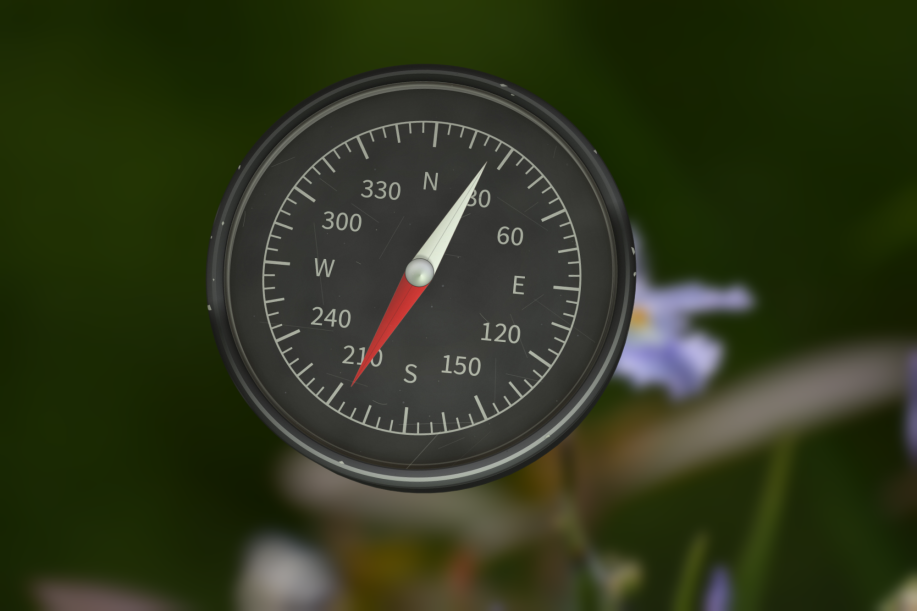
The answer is 205 °
